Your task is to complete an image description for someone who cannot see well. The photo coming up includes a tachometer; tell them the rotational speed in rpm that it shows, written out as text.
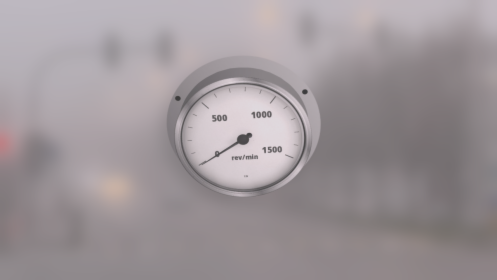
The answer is 0 rpm
